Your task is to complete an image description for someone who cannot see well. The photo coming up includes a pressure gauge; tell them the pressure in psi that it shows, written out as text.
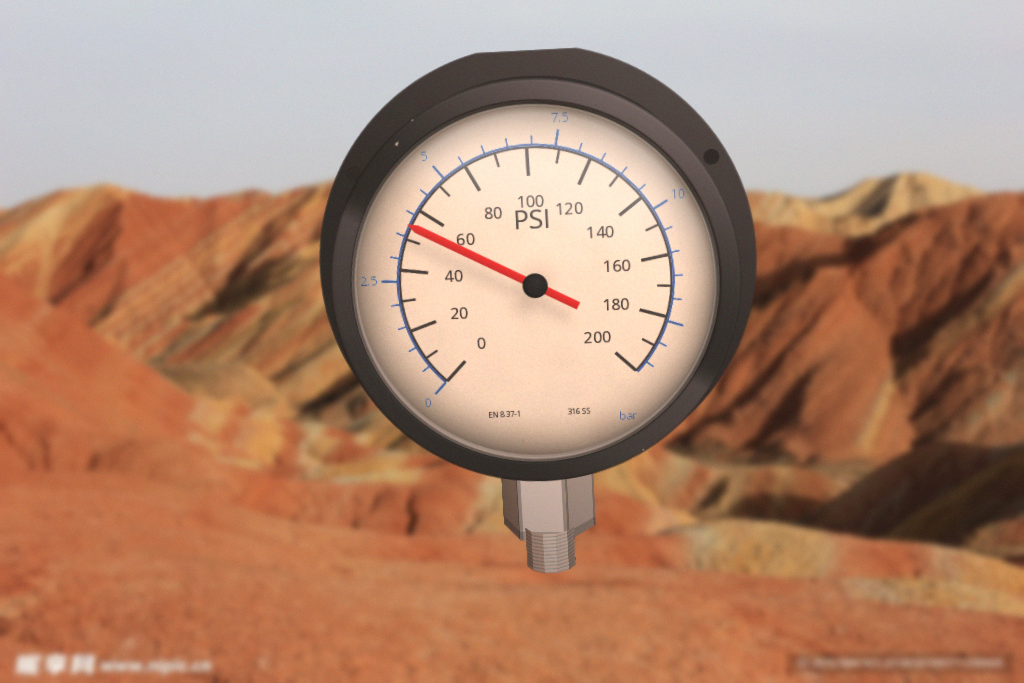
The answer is 55 psi
